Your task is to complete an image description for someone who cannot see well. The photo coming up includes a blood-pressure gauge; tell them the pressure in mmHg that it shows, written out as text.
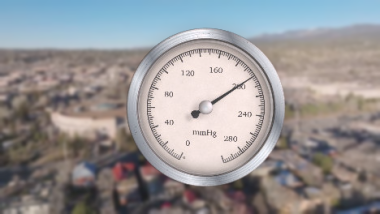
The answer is 200 mmHg
